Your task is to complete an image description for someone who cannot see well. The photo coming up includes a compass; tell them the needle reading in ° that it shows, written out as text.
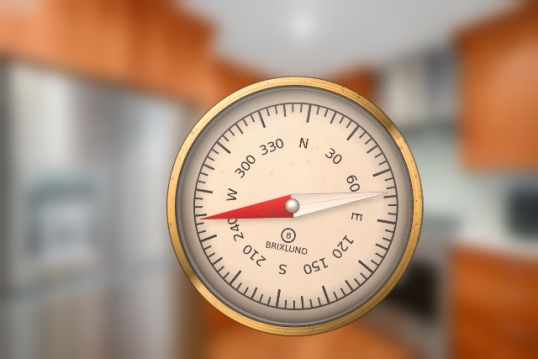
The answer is 252.5 °
